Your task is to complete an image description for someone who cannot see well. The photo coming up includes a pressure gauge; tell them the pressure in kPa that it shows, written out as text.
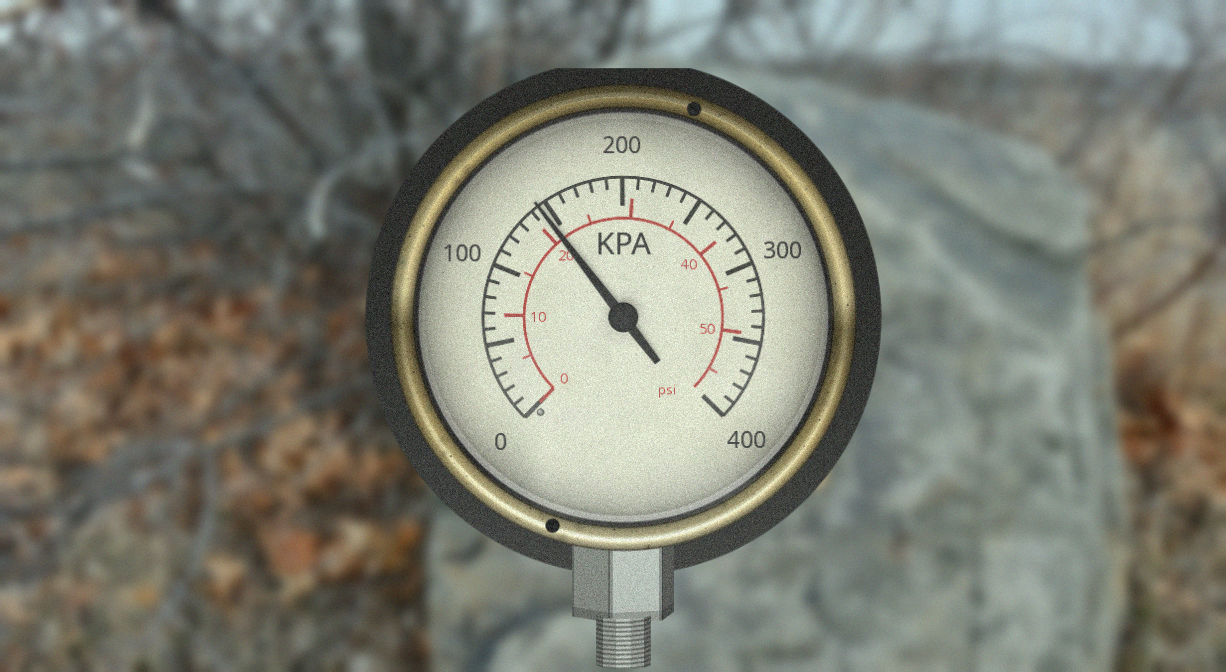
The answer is 145 kPa
